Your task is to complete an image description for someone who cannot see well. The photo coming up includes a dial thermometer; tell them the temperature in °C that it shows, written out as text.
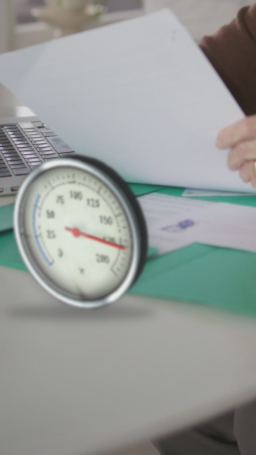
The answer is 175 °C
